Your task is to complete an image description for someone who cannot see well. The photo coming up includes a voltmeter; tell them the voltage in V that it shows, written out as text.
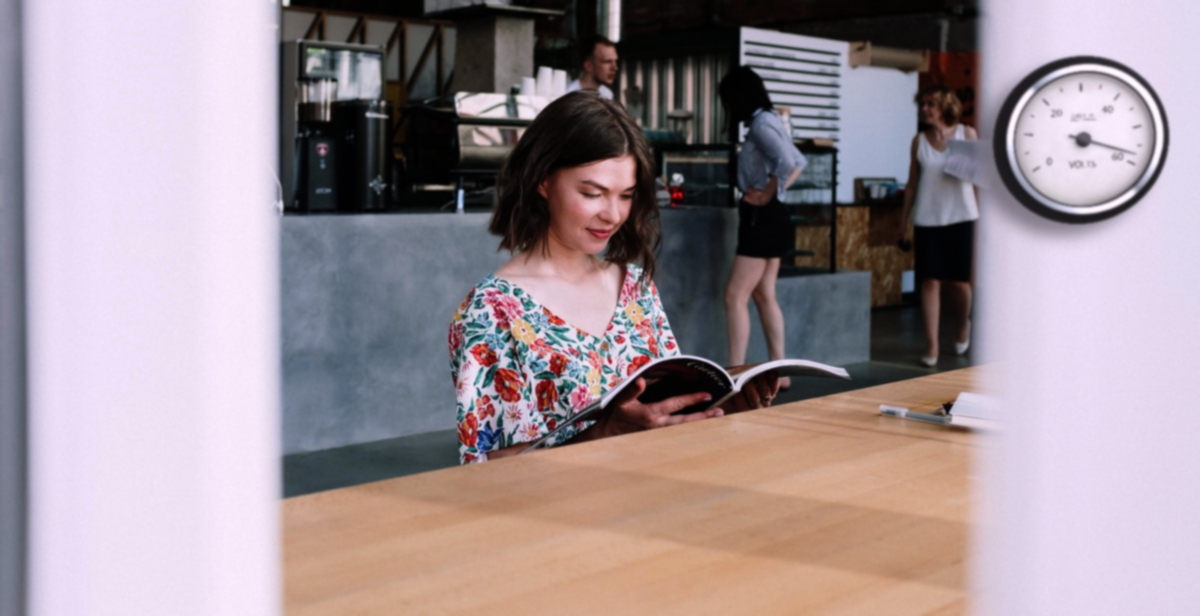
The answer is 57.5 V
